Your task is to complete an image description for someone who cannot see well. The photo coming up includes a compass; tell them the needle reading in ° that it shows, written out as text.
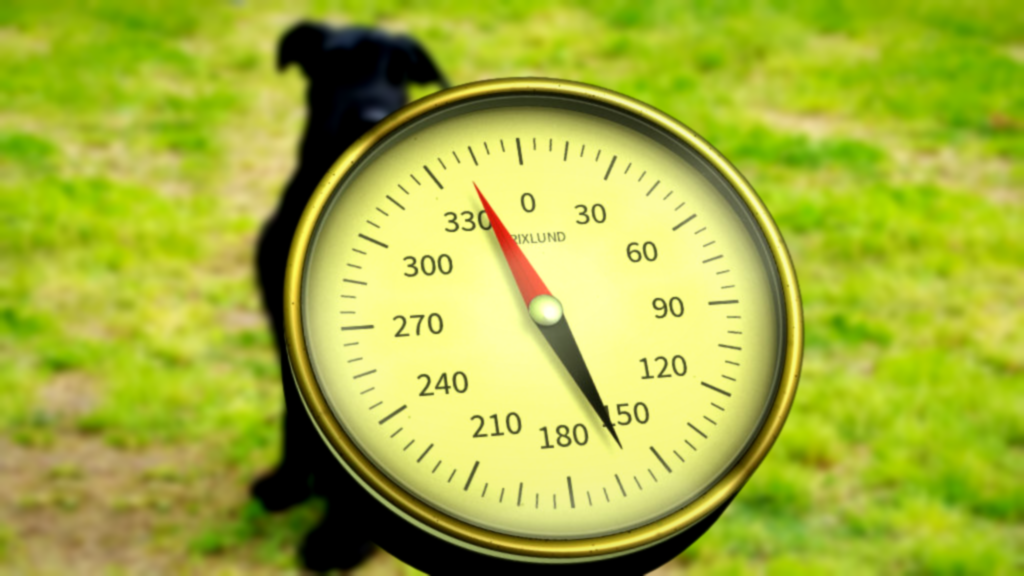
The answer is 340 °
